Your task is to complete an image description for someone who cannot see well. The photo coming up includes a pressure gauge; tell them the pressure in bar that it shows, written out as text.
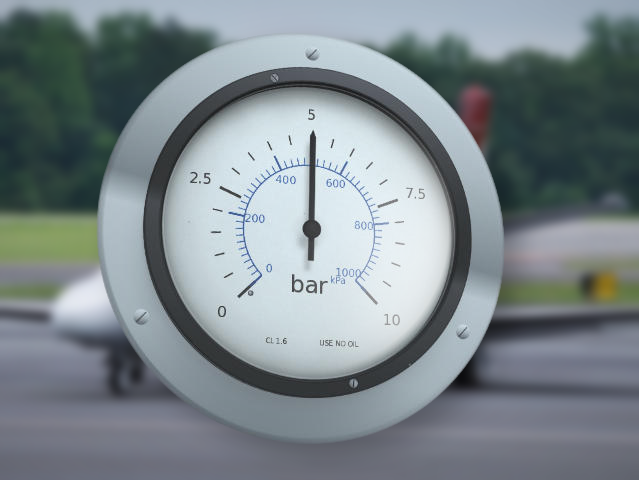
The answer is 5 bar
